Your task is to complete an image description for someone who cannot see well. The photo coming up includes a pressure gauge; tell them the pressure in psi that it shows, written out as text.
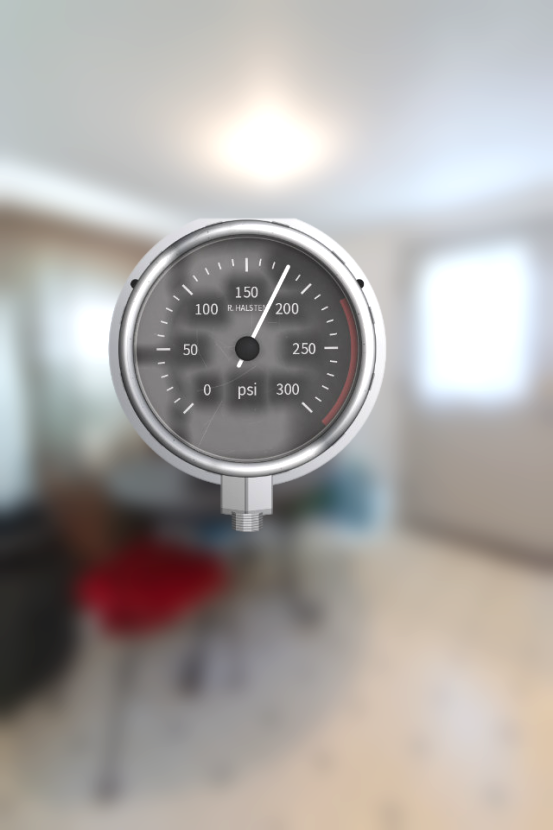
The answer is 180 psi
